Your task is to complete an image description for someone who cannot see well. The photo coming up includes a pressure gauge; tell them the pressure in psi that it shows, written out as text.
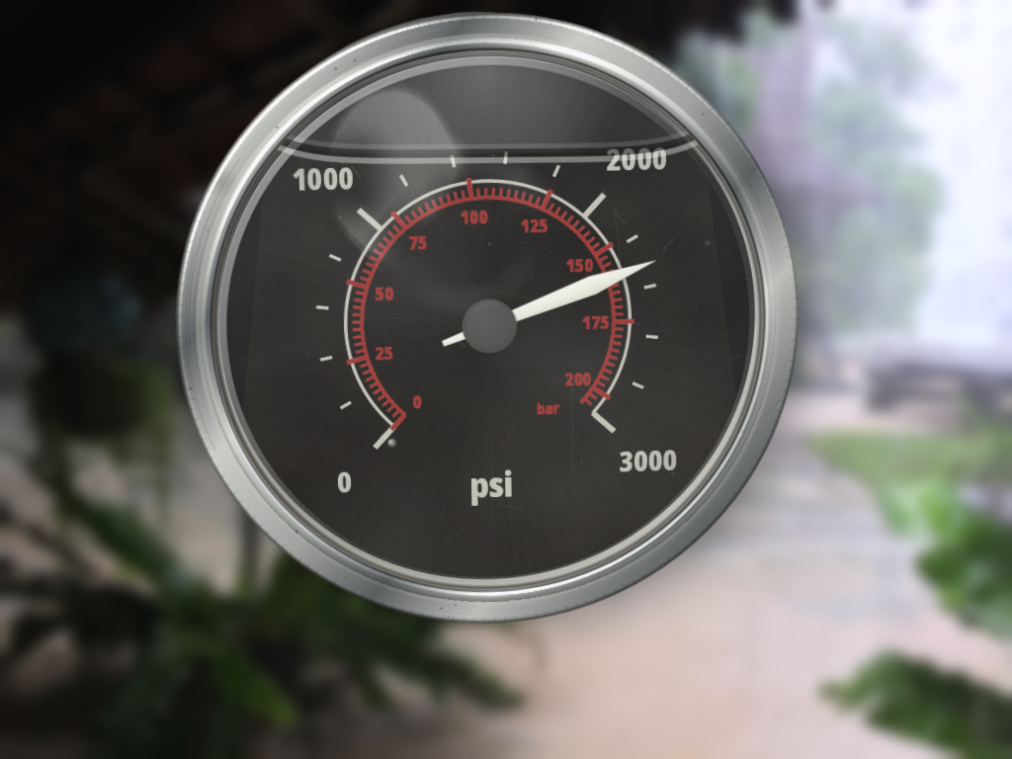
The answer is 2300 psi
